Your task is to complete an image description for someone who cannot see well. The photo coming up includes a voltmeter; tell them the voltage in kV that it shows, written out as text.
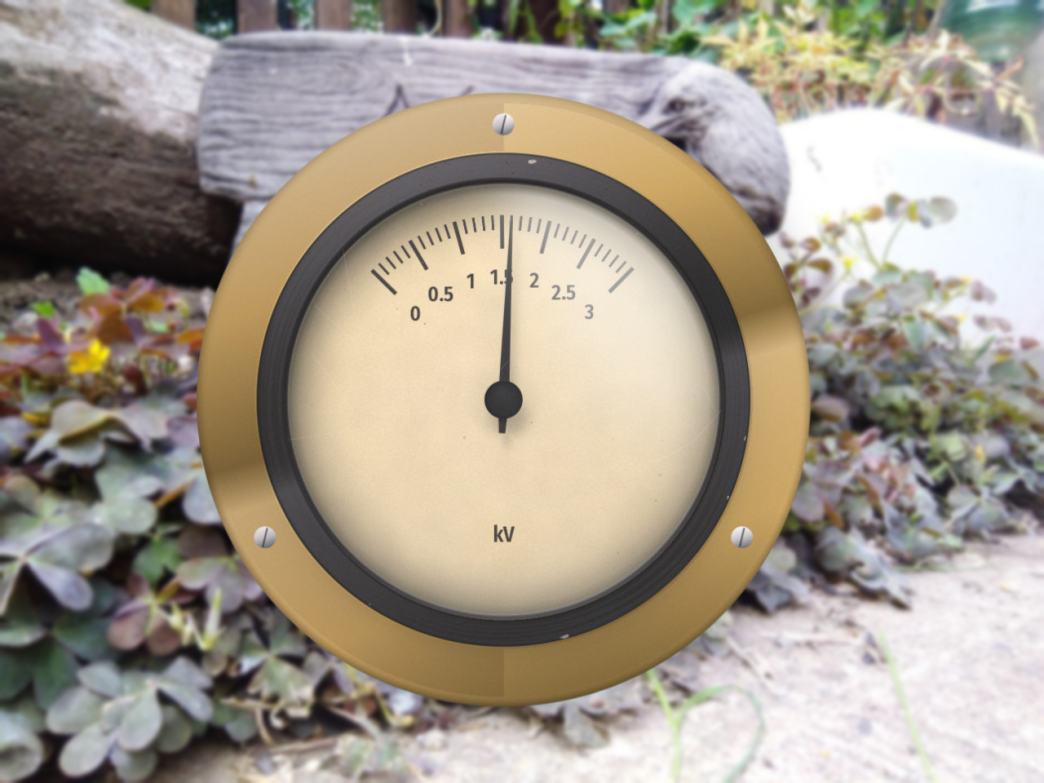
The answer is 1.6 kV
